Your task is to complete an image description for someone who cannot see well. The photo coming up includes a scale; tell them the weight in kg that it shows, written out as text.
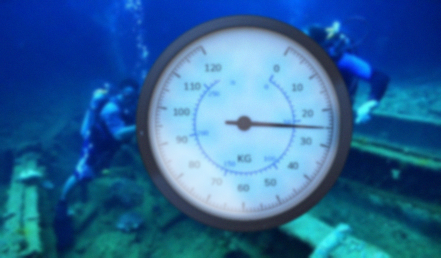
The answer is 25 kg
